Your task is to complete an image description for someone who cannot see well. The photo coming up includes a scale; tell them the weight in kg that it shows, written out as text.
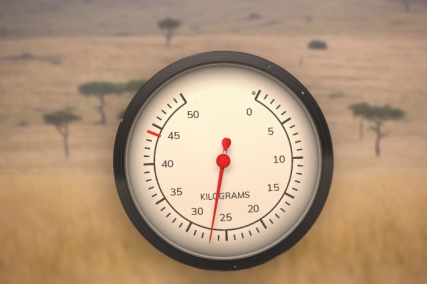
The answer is 27 kg
